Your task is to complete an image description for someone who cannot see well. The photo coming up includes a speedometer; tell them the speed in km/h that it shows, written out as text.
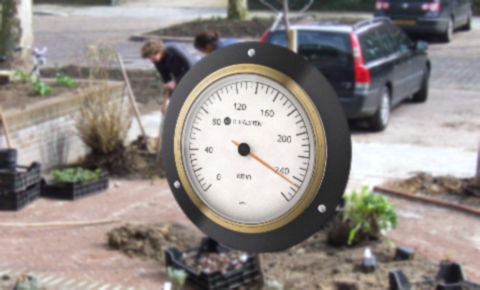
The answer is 245 km/h
